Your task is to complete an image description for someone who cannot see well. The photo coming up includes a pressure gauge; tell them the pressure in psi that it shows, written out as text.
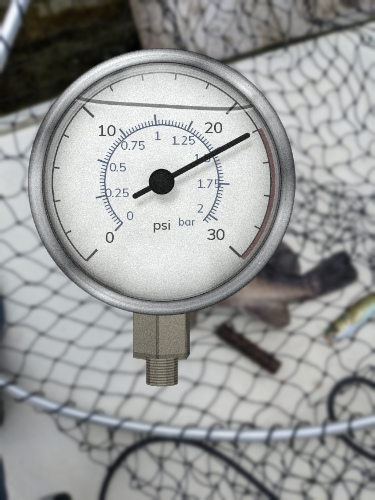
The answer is 22 psi
